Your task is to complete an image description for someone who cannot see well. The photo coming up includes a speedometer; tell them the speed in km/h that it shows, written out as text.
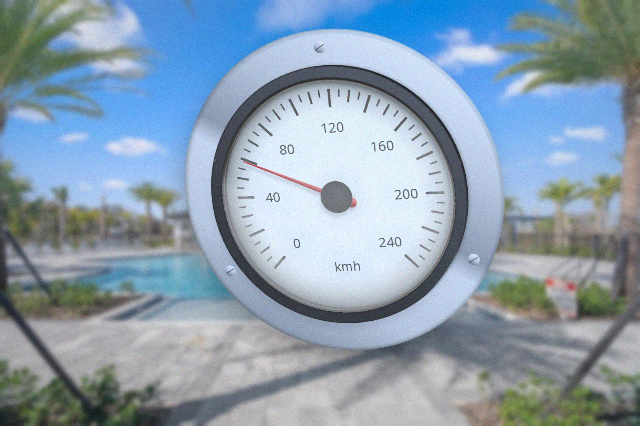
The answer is 60 km/h
